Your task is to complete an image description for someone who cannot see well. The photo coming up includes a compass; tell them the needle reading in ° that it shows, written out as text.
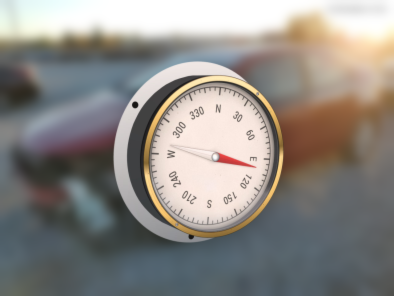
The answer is 100 °
